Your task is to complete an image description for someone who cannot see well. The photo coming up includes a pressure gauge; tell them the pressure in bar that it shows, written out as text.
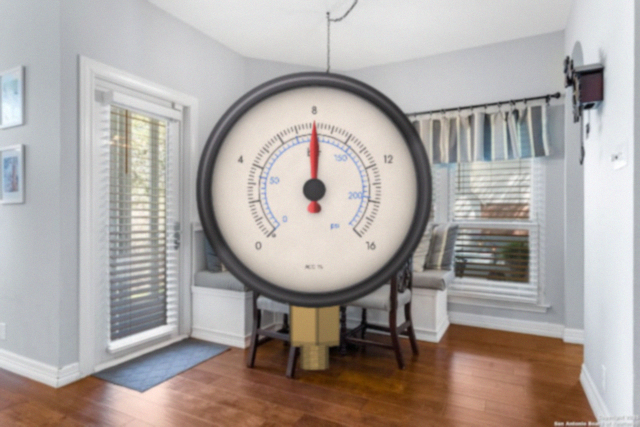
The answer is 8 bar
